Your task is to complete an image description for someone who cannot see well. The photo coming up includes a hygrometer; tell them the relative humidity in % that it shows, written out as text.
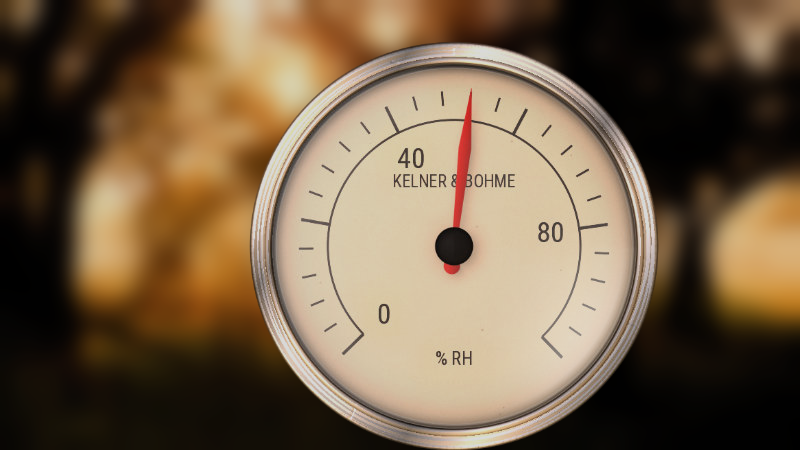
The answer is 52 %
